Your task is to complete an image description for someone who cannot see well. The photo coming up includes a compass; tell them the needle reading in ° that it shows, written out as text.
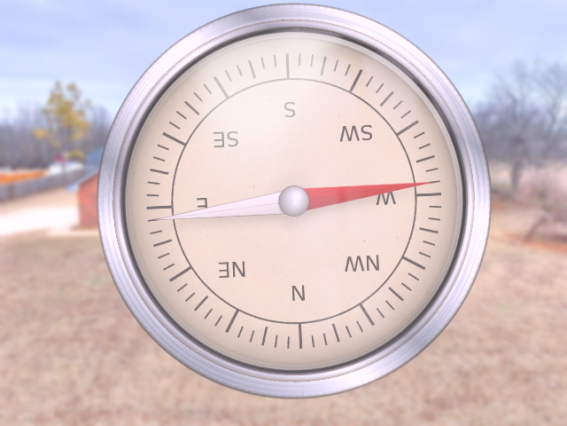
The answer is 265 °
